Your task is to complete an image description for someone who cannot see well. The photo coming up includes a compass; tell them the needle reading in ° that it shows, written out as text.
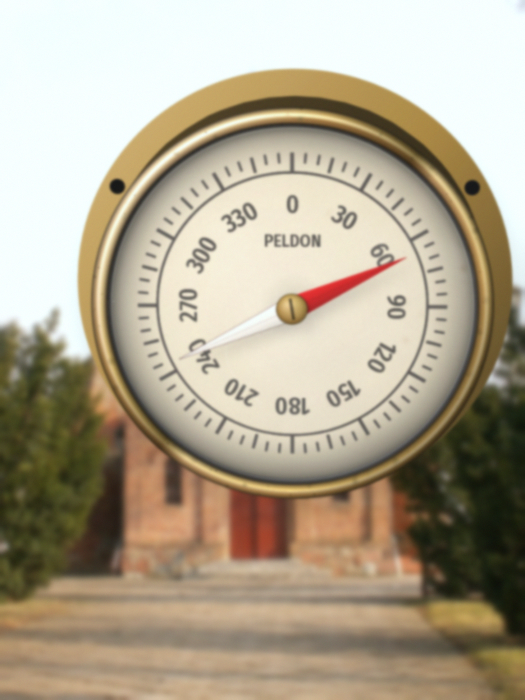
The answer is 65 °
